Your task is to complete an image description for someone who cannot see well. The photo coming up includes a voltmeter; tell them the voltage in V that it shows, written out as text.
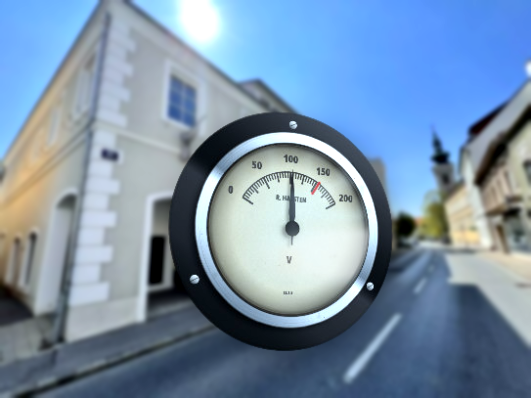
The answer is 100 V
